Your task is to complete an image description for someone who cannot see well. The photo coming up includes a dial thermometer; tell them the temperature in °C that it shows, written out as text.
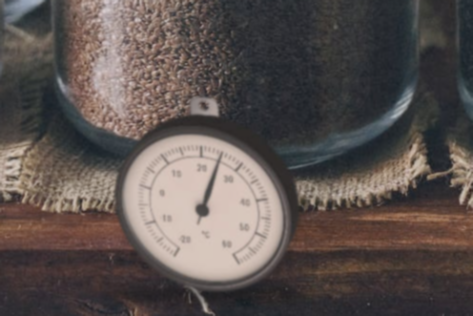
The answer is 25 °C
